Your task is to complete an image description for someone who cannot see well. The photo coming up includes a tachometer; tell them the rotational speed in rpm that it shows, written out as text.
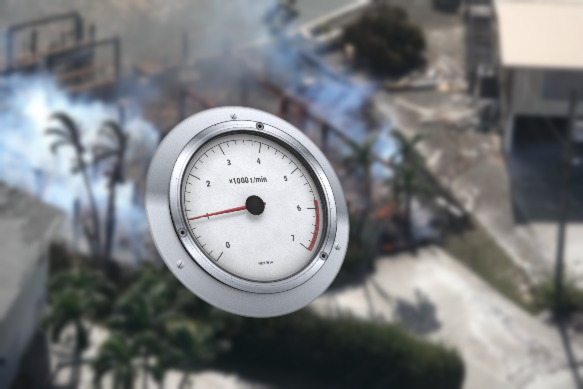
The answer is 1000 rpm
